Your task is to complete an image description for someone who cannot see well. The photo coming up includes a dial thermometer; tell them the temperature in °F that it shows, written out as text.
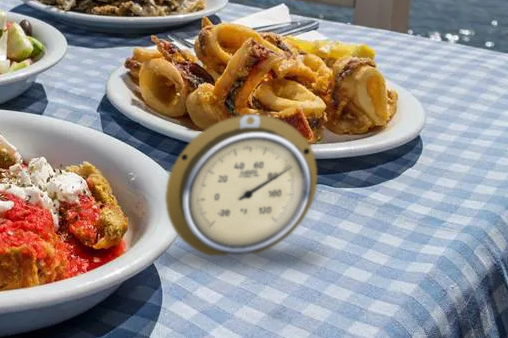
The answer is 80 °F
